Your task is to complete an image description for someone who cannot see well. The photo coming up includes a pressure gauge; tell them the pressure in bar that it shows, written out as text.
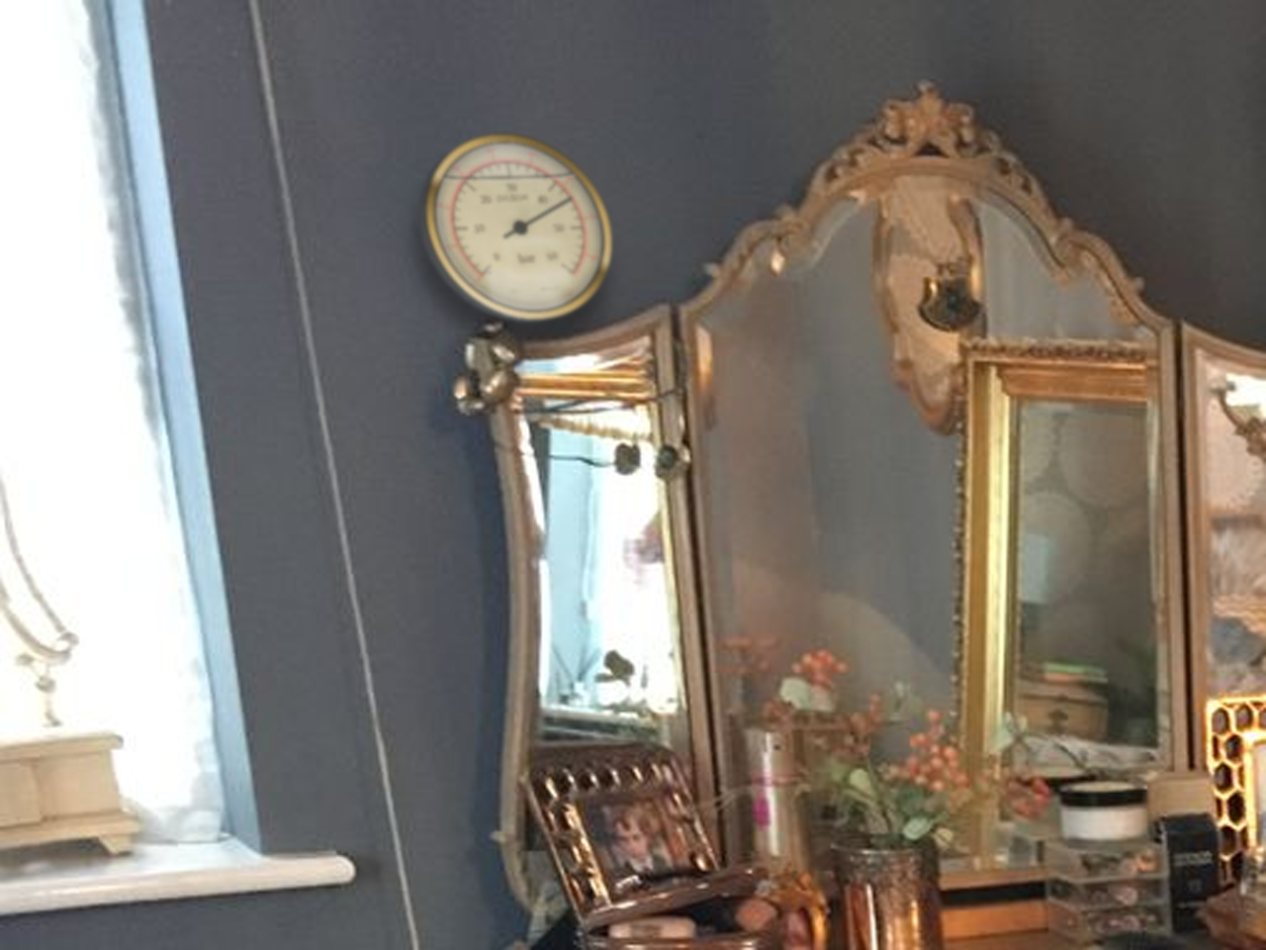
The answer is 44 bar
